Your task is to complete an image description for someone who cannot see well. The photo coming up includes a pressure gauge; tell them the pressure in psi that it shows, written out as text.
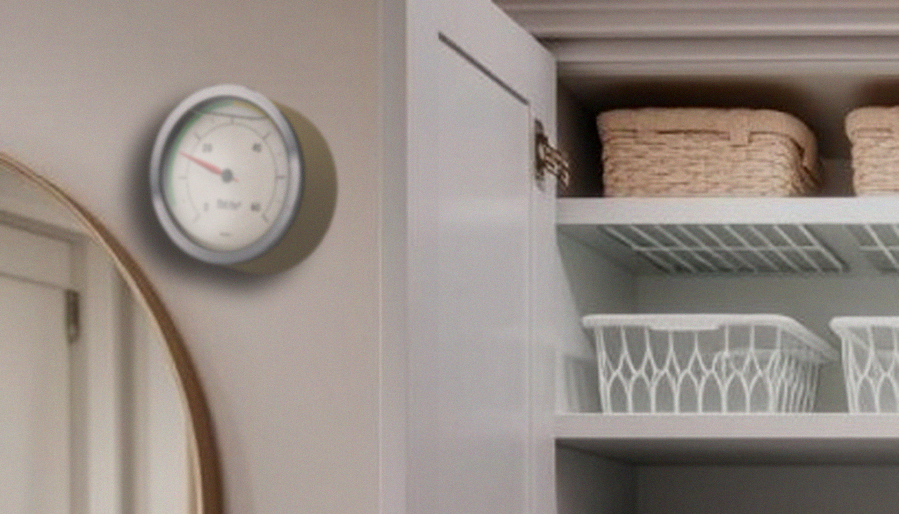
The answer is 15 psi
